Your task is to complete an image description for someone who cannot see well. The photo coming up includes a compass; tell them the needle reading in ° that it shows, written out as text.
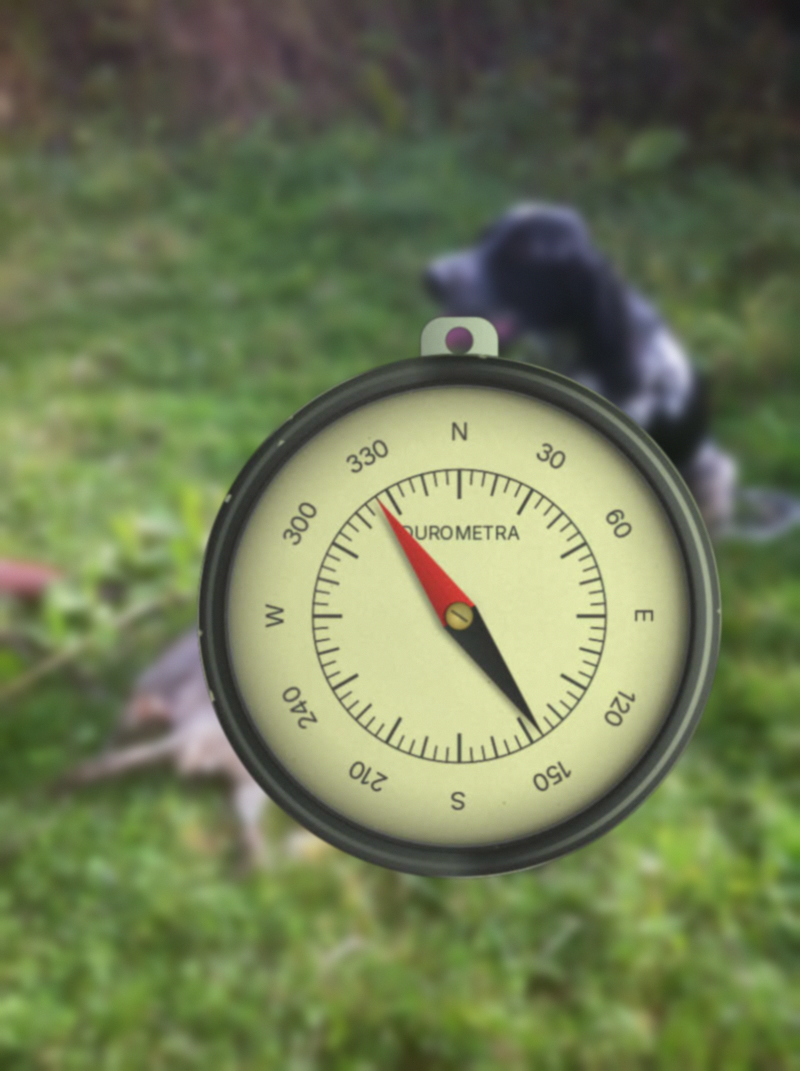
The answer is 325 °
